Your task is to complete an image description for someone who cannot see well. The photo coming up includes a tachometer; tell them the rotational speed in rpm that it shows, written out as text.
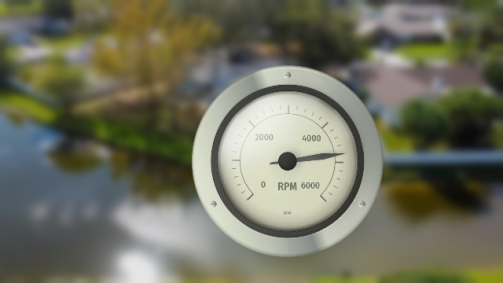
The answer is 4800 rpm
